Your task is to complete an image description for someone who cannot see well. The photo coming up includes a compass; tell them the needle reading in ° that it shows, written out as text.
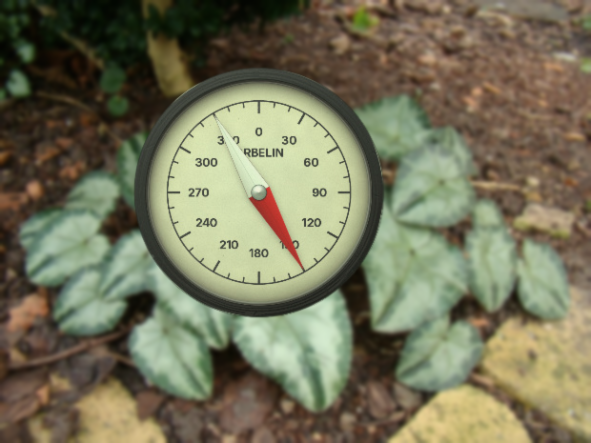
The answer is 150 °
